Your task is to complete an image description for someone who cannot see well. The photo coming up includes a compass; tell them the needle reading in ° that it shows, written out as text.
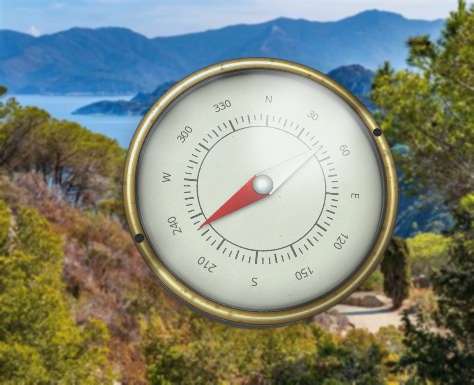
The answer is 230 °
